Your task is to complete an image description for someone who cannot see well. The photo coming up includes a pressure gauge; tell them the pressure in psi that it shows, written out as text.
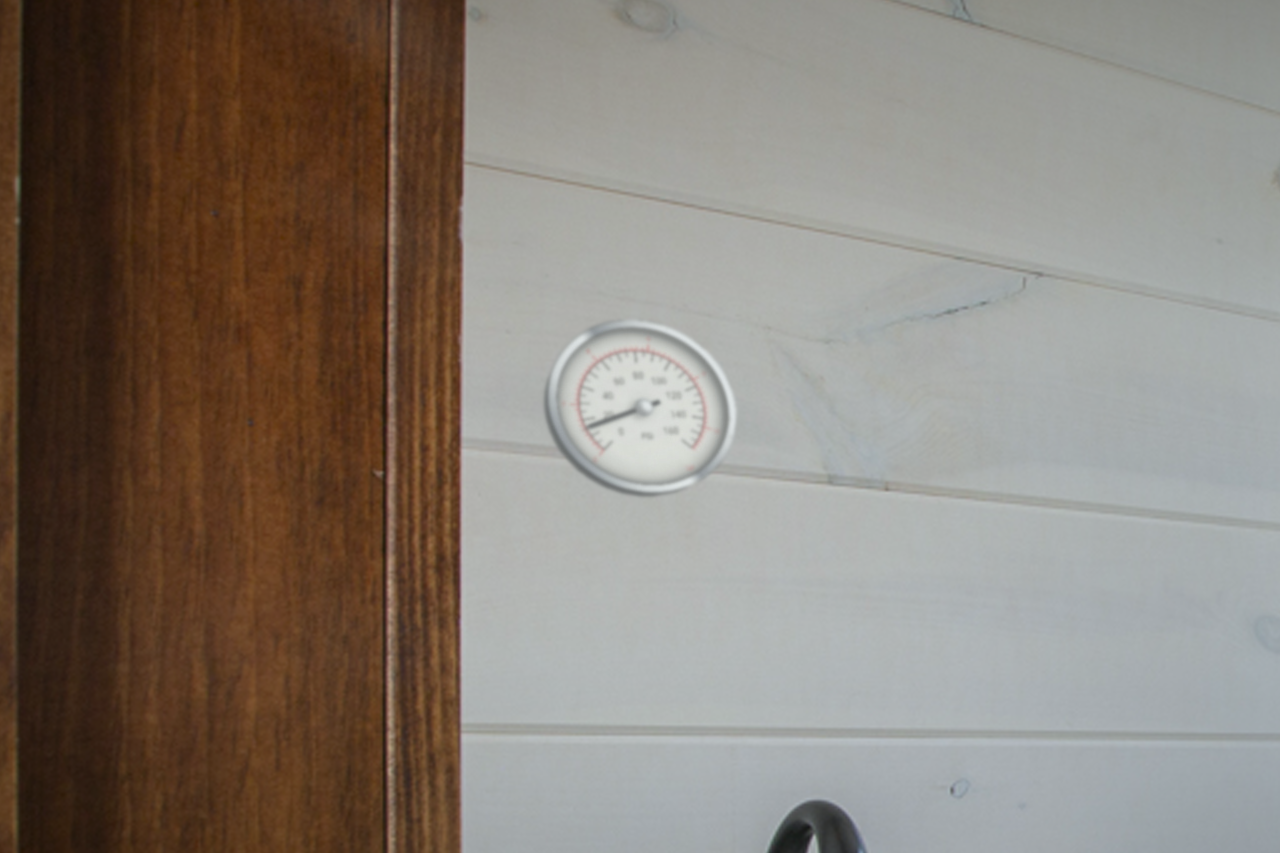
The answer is 15 psi
